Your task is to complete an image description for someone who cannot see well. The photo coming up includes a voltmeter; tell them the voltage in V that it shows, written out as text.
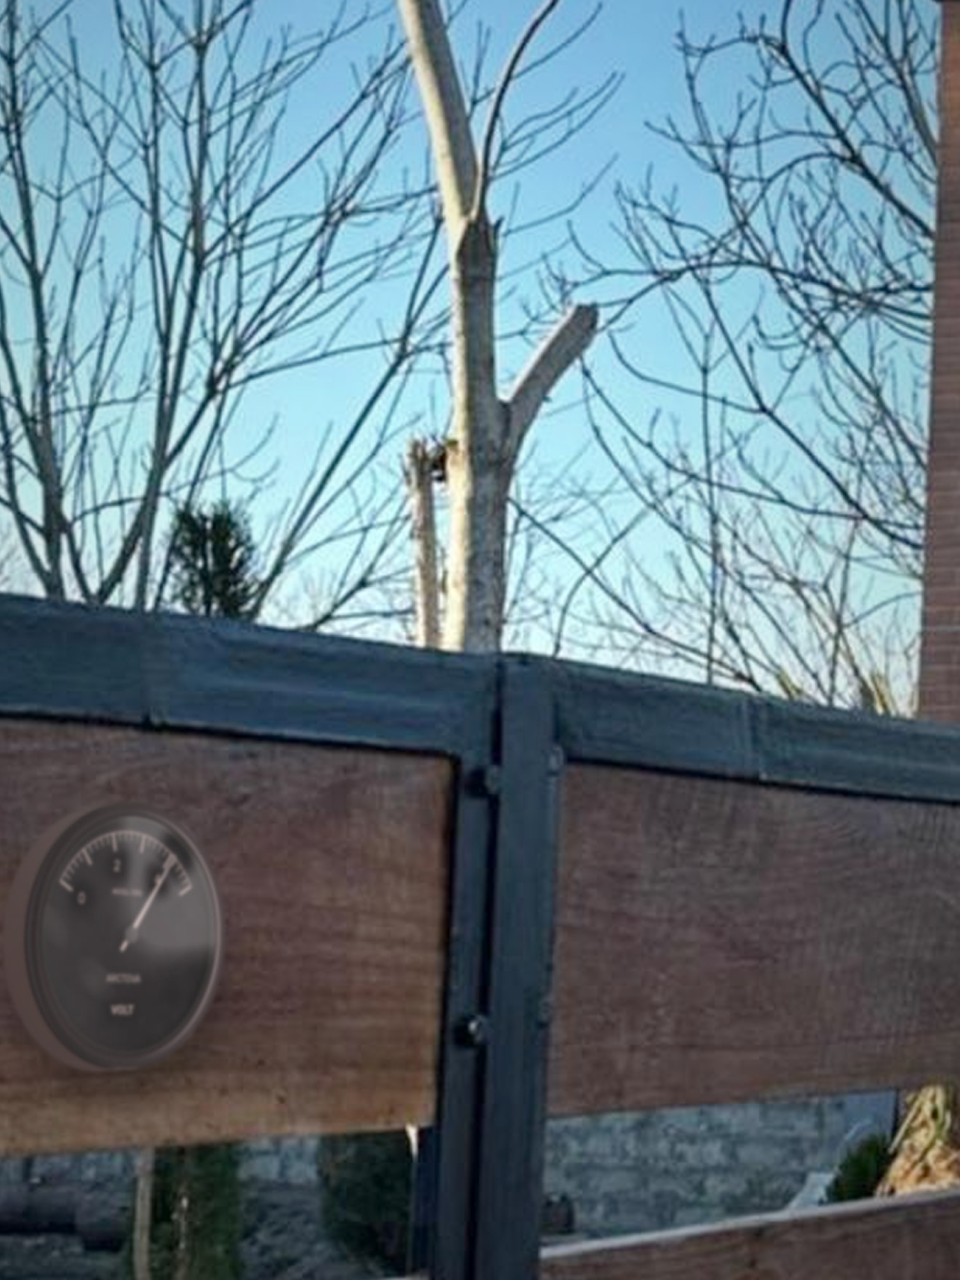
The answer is 4 V
